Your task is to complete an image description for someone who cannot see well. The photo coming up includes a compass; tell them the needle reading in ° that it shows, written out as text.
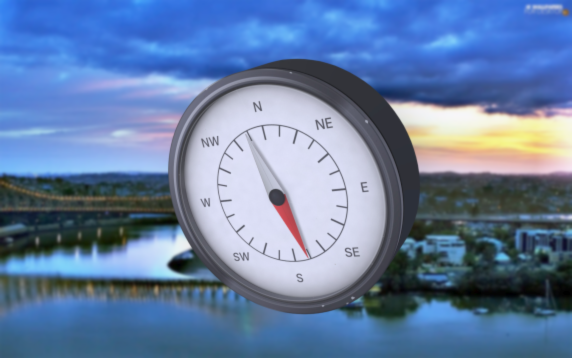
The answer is 165 °
